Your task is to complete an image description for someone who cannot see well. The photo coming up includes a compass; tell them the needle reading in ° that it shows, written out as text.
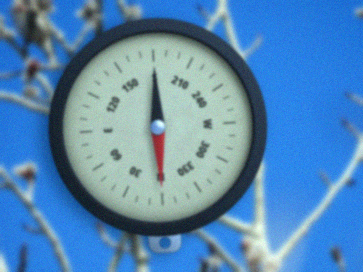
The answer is 0 °
